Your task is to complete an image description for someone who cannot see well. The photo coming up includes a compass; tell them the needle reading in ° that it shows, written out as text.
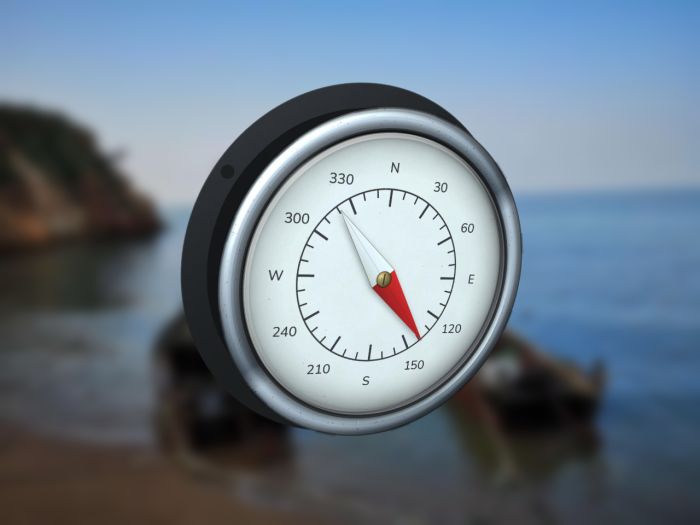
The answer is 140 °
